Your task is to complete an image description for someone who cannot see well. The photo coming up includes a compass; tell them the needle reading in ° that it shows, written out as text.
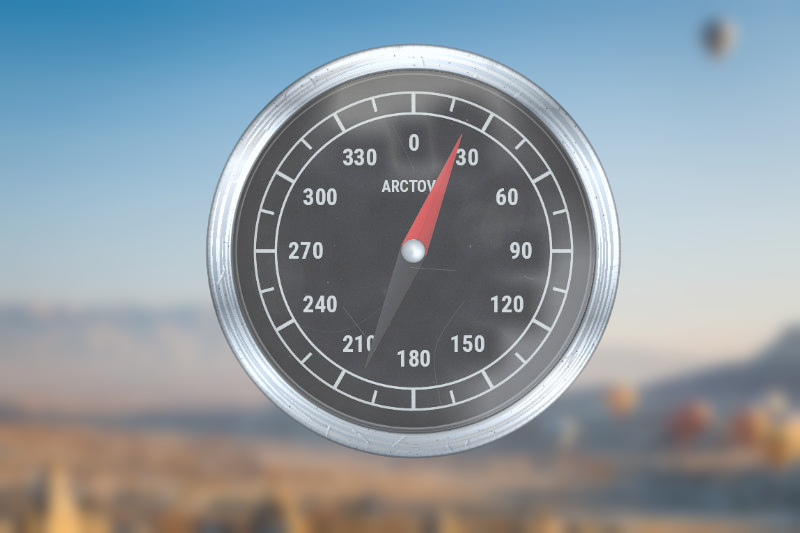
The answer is 22.5 °
